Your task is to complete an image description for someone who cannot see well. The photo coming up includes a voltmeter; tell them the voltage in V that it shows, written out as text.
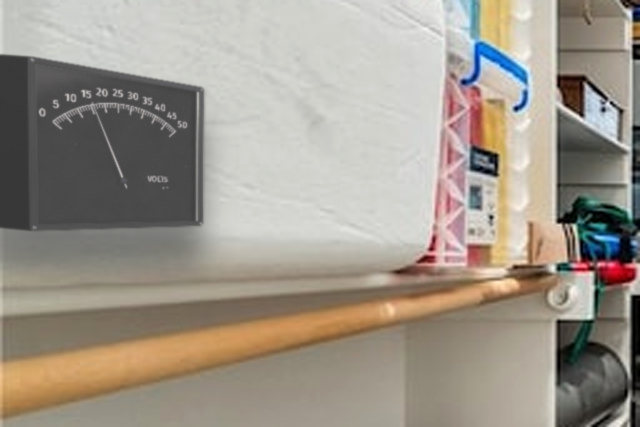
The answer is 15 V
